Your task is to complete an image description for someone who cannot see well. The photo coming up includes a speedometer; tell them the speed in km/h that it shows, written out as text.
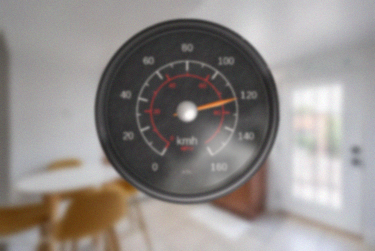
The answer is 120 km/h
